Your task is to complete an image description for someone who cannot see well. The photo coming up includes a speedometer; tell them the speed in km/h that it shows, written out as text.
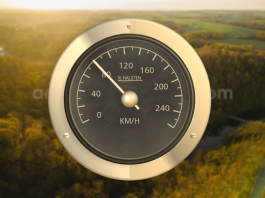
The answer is 80 km/h
